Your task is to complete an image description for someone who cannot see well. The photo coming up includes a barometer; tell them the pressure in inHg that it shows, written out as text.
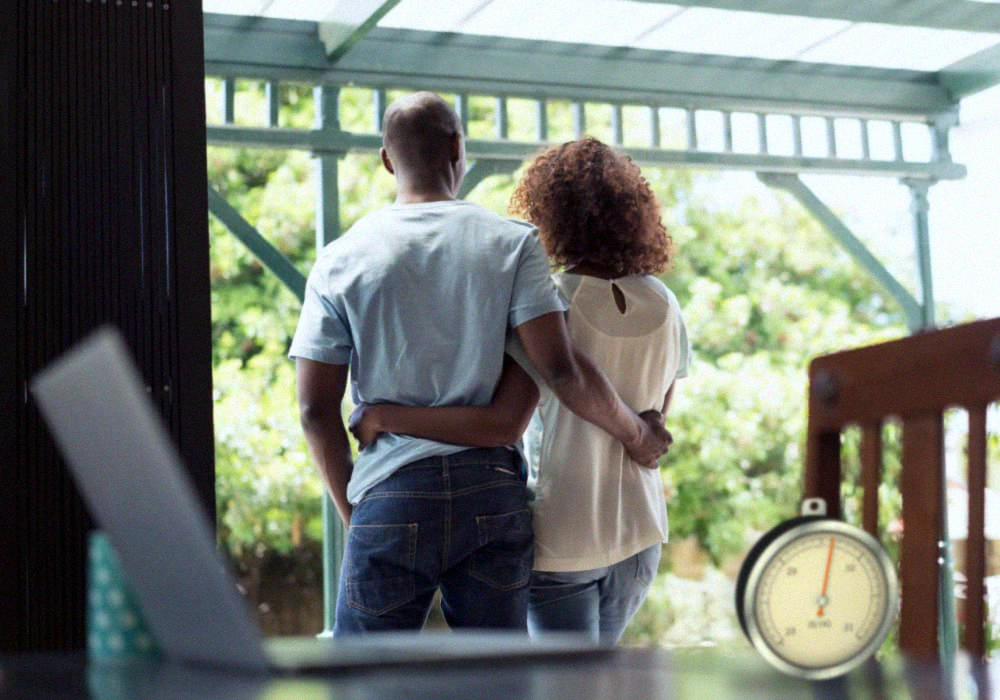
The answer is 29.6 inHg
